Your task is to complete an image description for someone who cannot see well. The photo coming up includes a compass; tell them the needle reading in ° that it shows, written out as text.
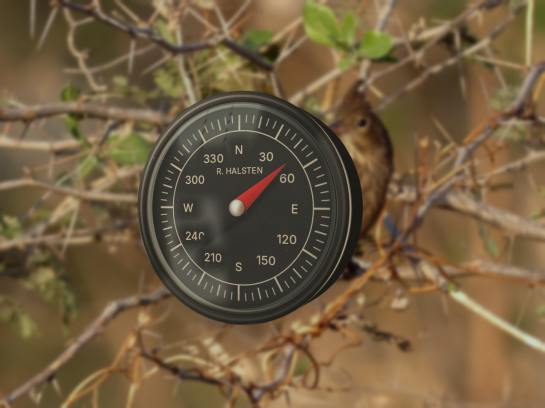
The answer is 50 °
